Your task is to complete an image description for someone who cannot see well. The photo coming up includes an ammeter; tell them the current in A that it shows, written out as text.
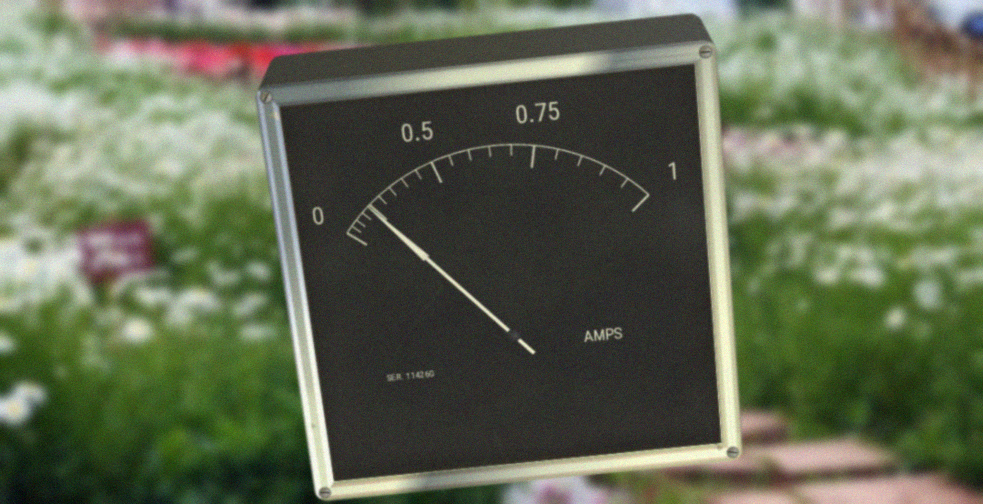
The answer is 0.25 A
